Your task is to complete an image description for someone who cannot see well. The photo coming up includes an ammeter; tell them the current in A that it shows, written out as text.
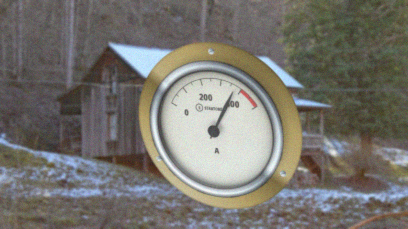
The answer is 375 A
